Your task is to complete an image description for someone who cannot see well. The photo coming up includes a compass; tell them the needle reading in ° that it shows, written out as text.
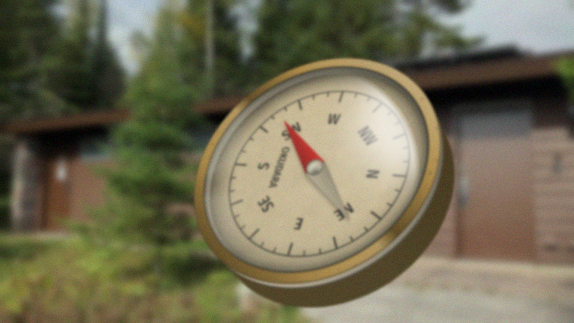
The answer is 225 °
